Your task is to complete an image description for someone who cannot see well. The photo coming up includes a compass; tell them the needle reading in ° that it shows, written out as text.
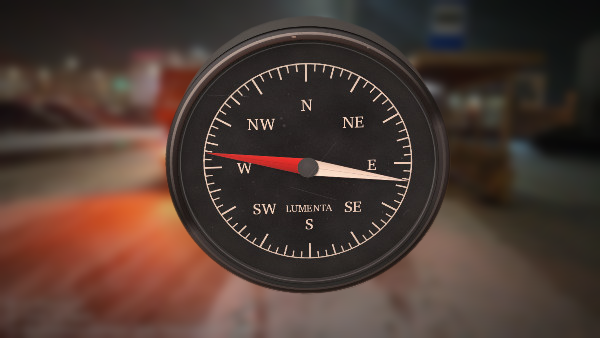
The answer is 280 °
